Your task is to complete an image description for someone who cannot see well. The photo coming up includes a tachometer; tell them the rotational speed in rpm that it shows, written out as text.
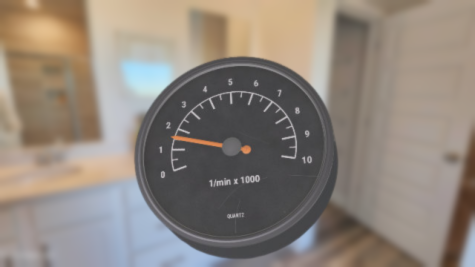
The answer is 1500 rpm
